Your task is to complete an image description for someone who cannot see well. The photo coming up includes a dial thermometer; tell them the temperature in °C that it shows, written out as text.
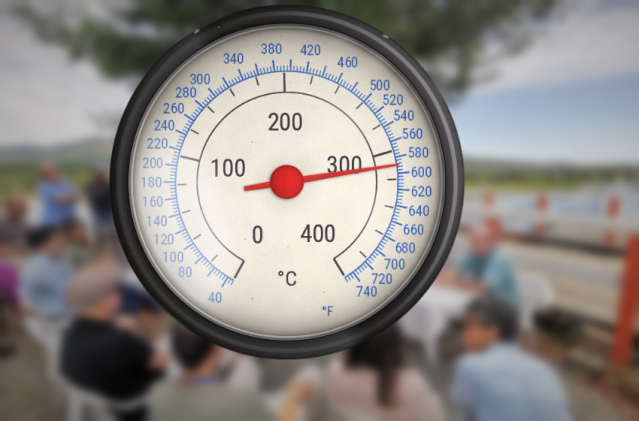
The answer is 310 °C
